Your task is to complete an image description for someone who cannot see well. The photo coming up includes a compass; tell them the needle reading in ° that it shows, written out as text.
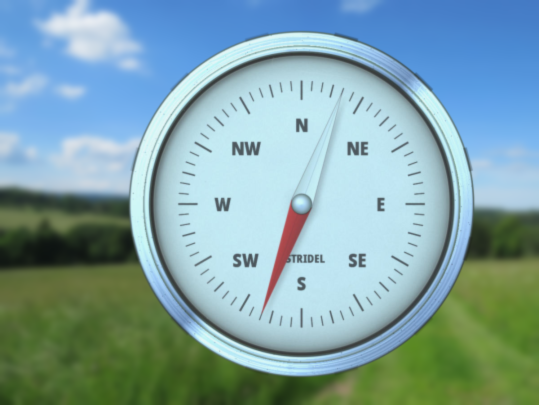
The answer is 200 °
